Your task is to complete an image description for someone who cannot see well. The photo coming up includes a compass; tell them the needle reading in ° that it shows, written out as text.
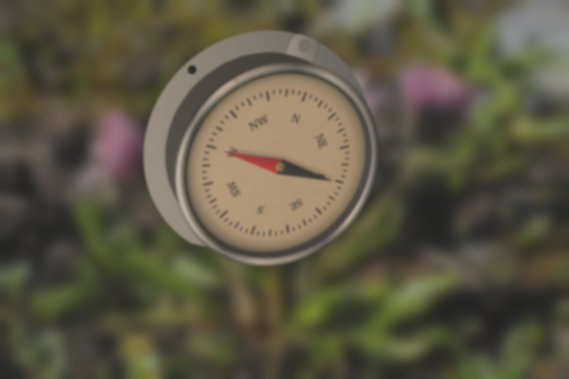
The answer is 270 °
